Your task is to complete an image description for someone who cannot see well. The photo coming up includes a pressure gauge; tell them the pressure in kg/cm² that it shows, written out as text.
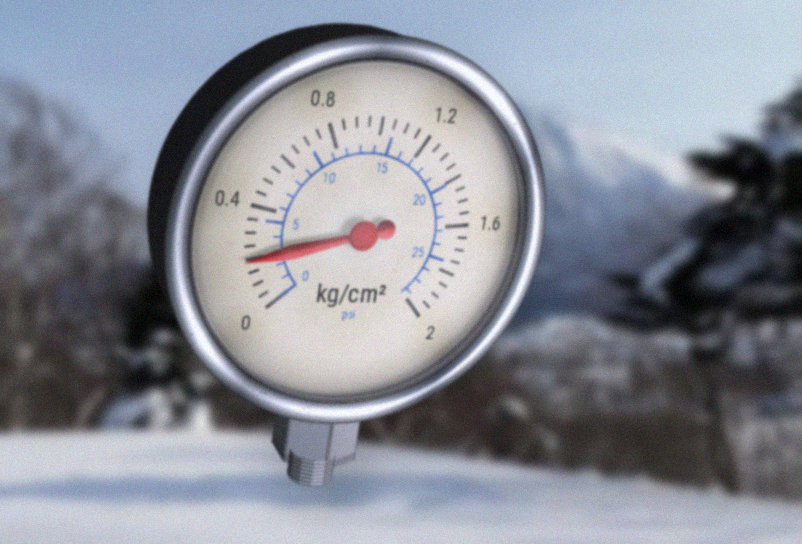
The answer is 0.2 kg/cm²
